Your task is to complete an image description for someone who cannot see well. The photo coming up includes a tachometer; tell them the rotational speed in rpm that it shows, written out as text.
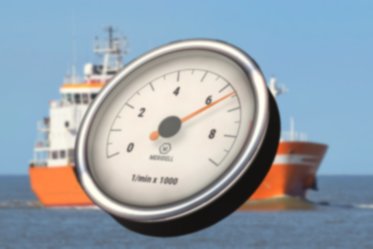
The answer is 6500 rpm
